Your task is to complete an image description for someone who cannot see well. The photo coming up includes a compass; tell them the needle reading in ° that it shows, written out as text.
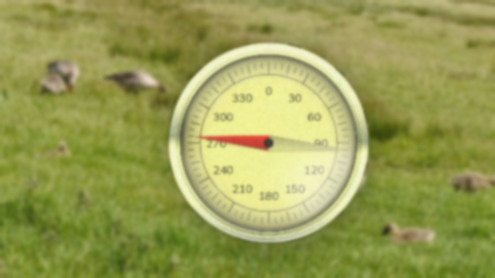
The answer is 275 °
